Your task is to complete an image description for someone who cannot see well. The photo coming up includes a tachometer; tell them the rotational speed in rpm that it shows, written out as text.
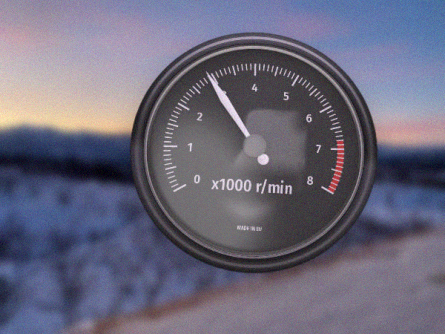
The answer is 2900 rpm
